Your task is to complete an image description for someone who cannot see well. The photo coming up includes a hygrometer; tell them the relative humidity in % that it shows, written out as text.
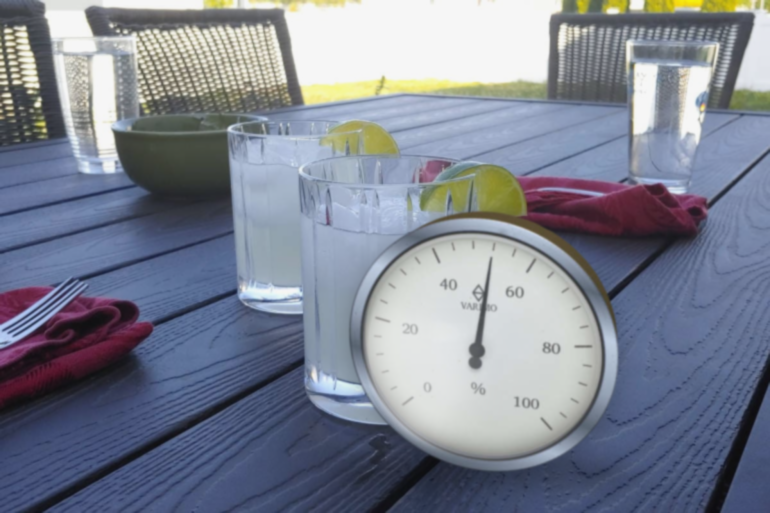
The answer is 52 %
